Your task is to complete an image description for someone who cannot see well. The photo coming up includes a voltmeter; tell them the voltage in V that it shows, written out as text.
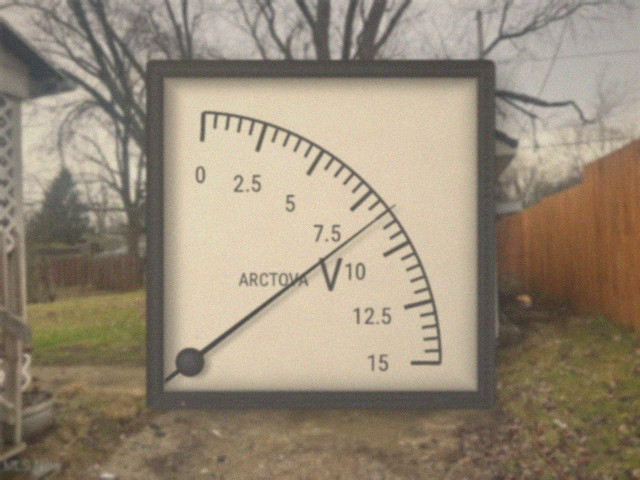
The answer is 8.5 V
